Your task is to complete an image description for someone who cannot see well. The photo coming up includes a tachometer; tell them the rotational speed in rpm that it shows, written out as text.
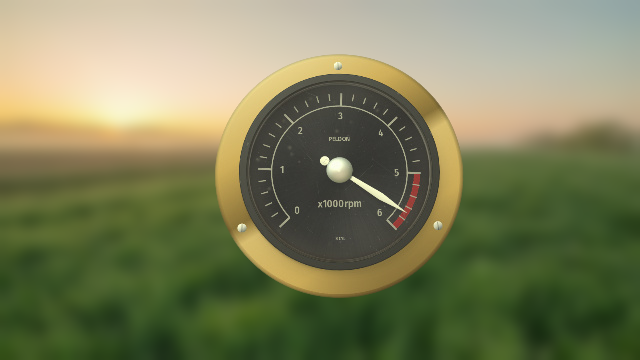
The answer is 5700 rpm
